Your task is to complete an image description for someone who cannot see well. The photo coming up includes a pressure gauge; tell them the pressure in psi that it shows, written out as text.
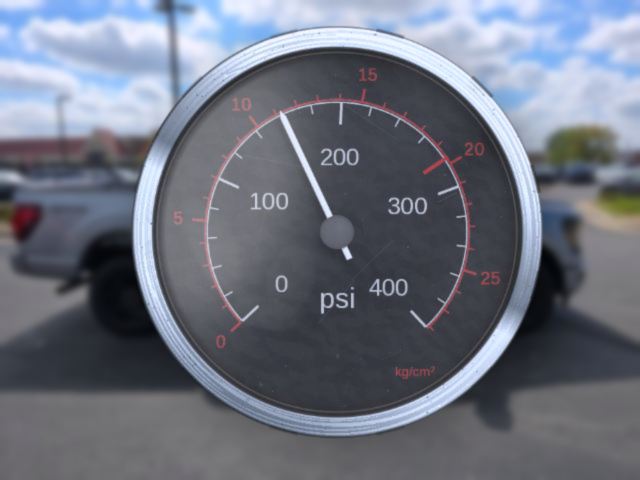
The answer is 160 psi
